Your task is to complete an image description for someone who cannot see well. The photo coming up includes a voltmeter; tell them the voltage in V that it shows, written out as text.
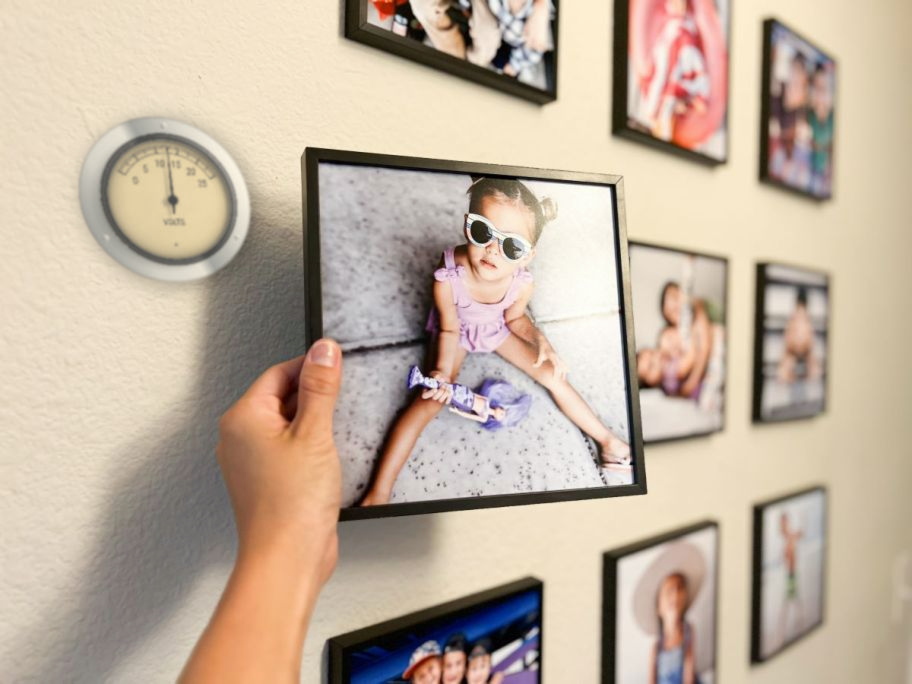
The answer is 12.5 V
